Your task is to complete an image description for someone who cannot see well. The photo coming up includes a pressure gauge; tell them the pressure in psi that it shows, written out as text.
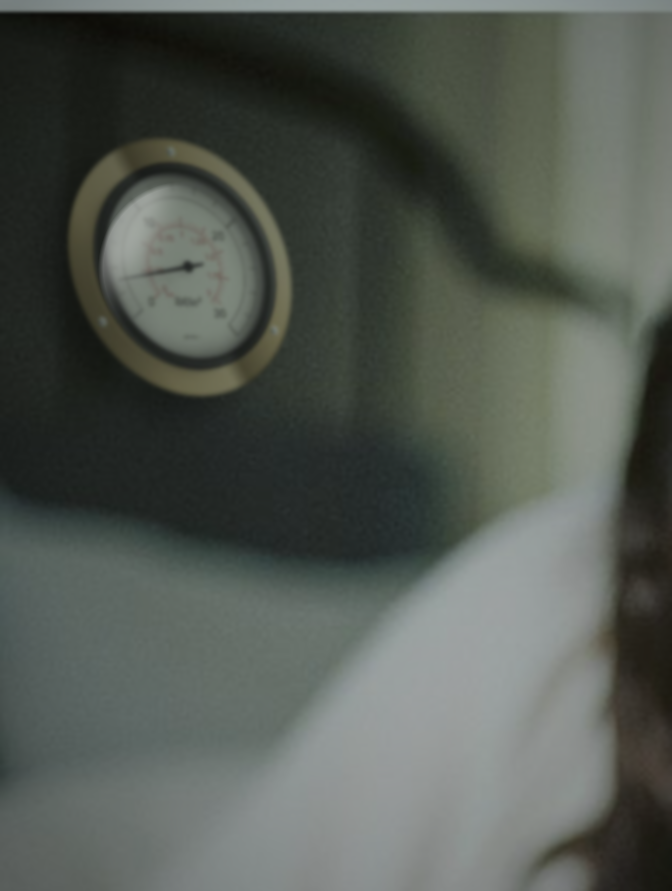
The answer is 3 psi
